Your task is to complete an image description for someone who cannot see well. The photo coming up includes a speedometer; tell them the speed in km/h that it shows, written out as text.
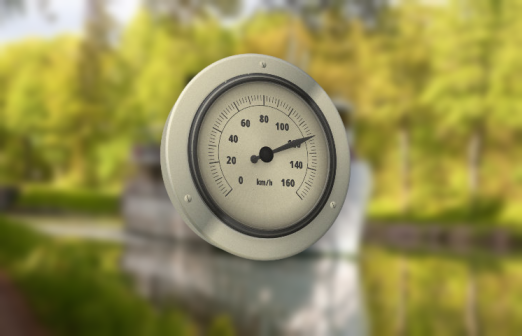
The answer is 120 km/h
